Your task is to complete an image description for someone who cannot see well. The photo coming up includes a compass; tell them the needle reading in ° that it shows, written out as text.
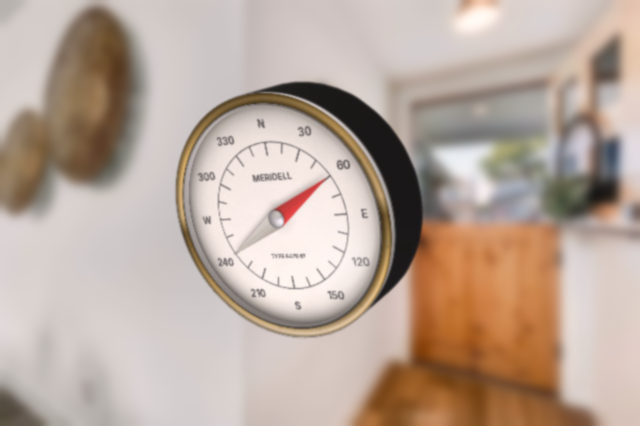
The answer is 60 °
